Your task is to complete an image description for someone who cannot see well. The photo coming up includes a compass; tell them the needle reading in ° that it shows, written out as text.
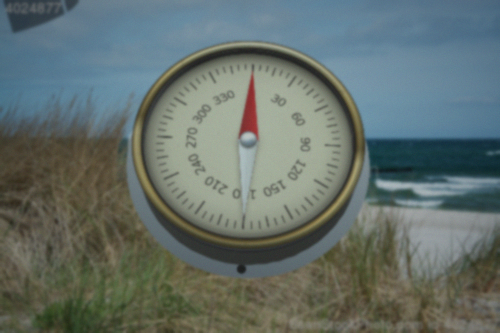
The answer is 0 °
